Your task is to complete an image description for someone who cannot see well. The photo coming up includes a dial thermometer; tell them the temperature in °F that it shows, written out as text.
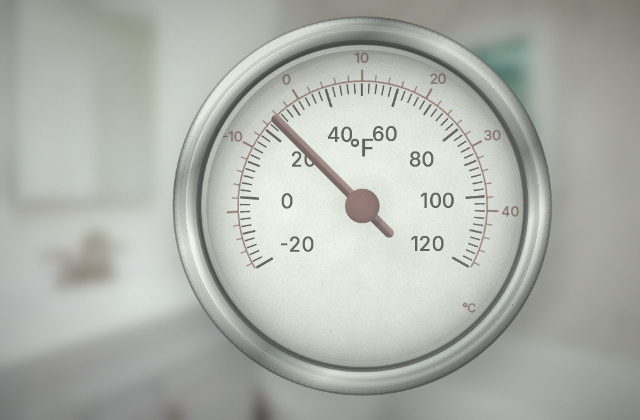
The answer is 24 °F
